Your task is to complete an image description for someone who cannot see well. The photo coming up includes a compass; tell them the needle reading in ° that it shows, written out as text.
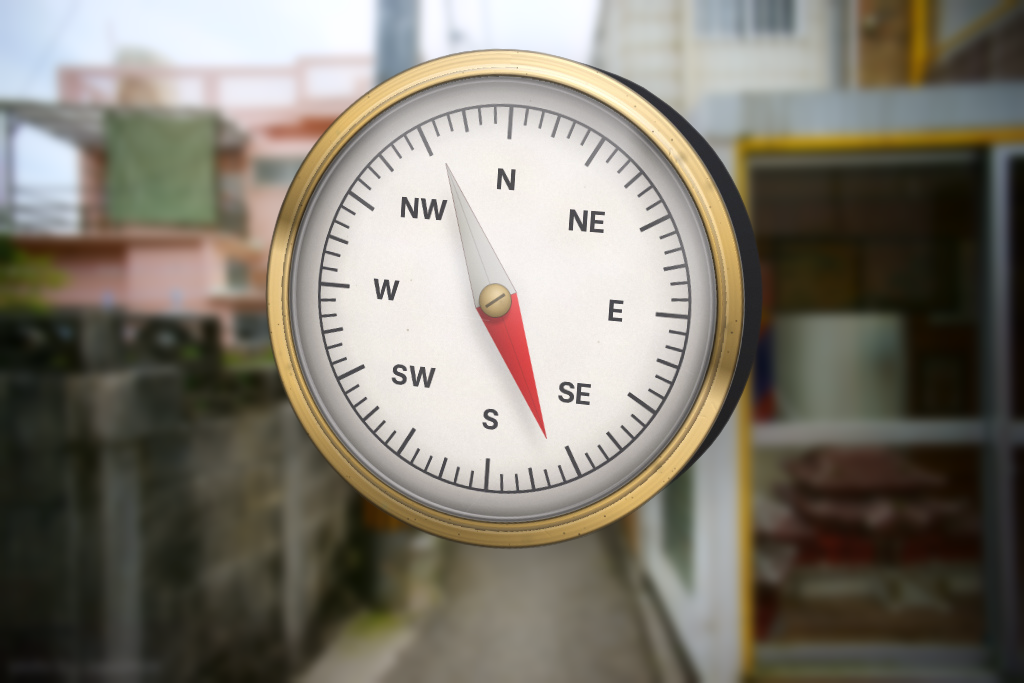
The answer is 155 °
